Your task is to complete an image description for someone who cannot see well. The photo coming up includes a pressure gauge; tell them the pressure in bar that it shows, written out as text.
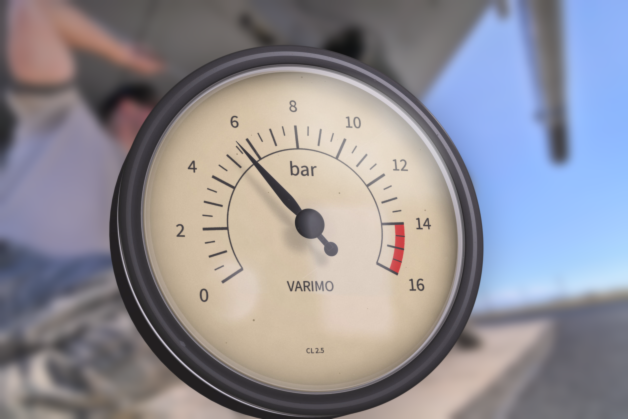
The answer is 5.5 bar
